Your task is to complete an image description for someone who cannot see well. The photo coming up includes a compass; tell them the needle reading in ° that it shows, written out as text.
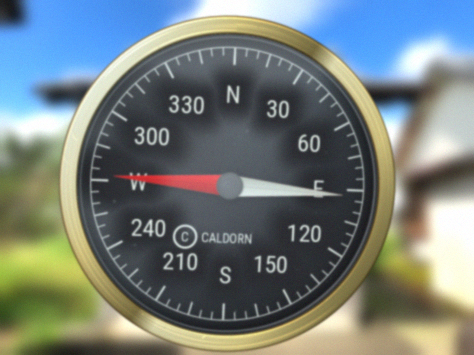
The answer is 272.5 °
